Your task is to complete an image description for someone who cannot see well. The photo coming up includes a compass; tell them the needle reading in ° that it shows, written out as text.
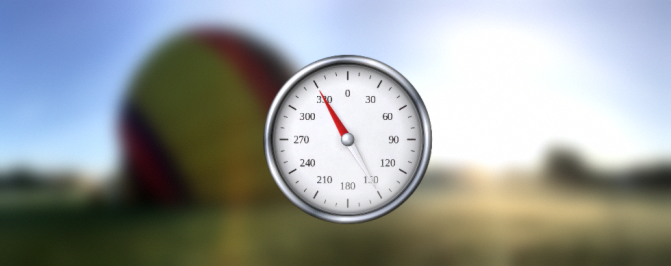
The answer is 330 °
